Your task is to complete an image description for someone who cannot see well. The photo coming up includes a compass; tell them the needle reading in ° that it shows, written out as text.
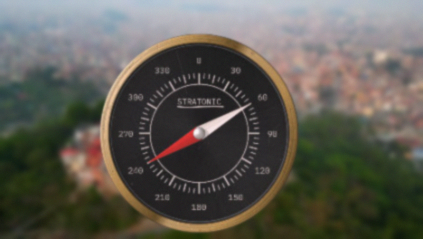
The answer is 240 °
